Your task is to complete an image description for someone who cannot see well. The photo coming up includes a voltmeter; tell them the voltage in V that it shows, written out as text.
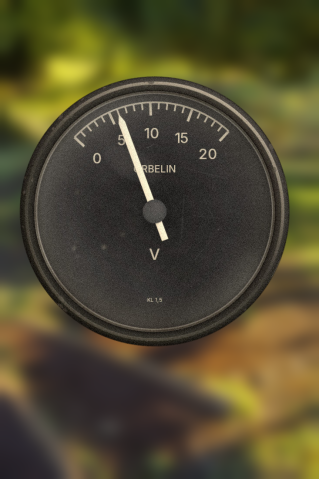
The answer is 6 V
